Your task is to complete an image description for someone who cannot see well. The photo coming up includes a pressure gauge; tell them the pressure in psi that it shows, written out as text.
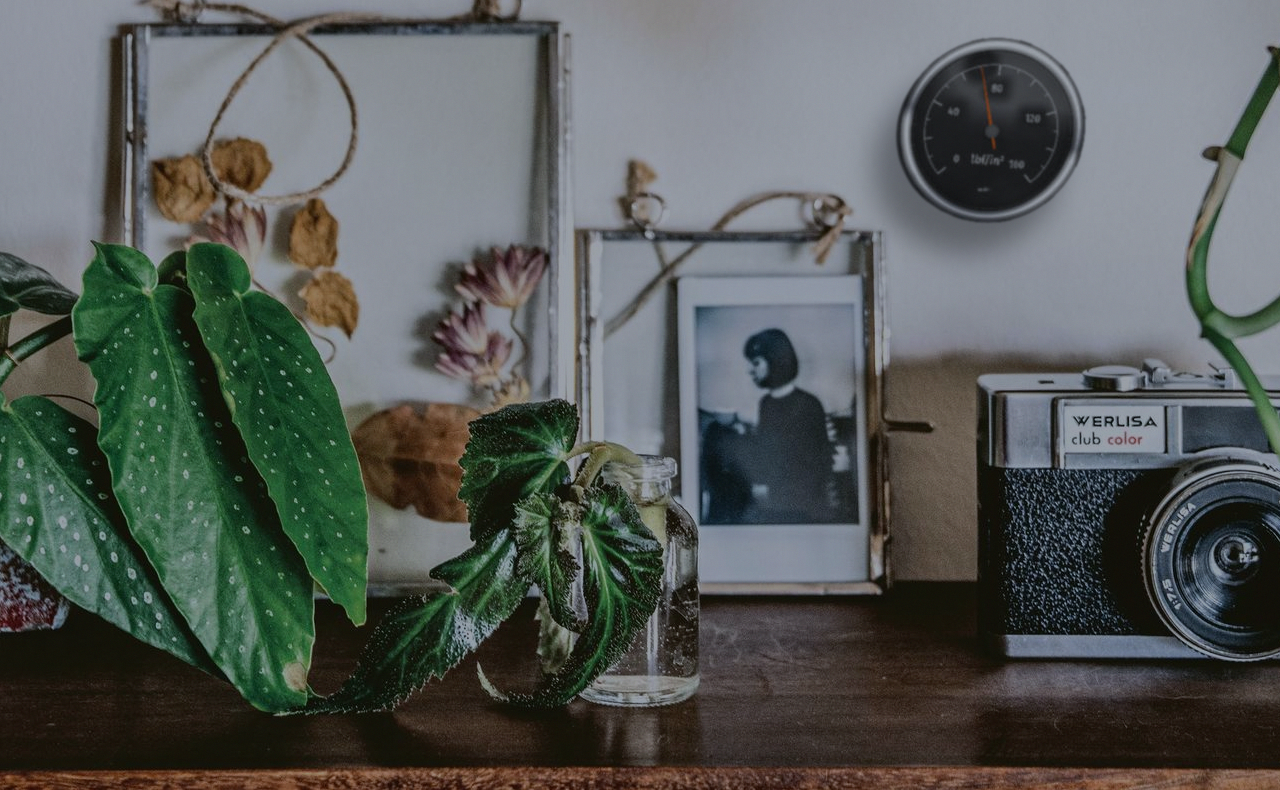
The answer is 70 psi
